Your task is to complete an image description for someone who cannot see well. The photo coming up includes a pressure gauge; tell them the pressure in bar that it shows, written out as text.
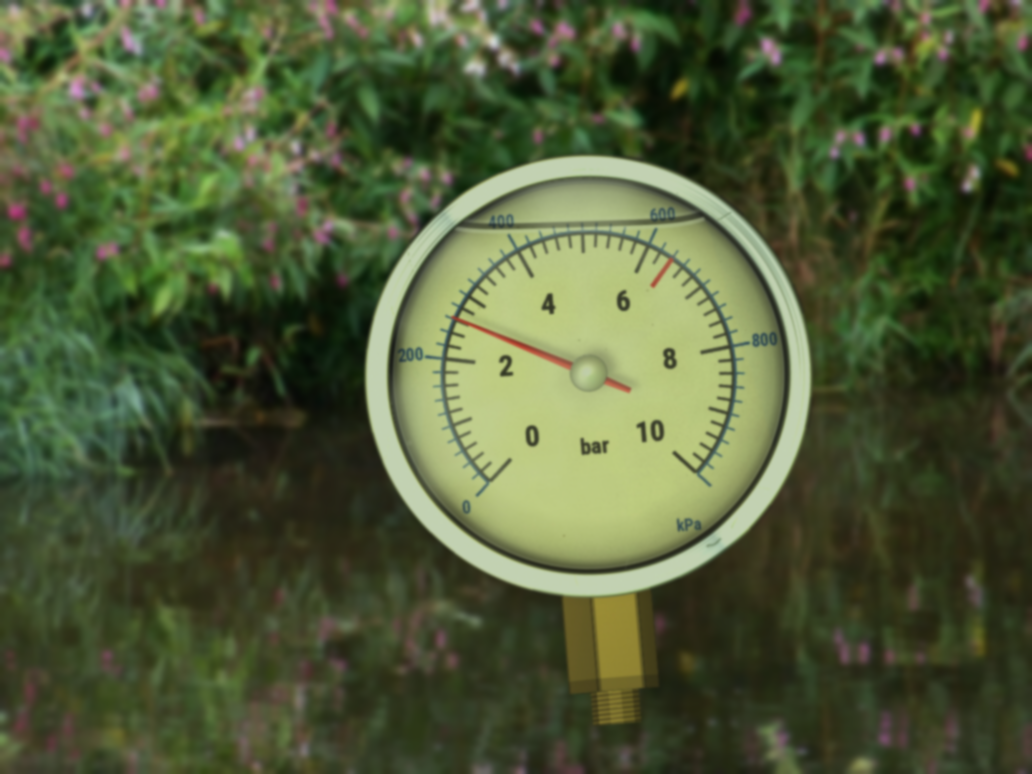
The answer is 2.6 bar
